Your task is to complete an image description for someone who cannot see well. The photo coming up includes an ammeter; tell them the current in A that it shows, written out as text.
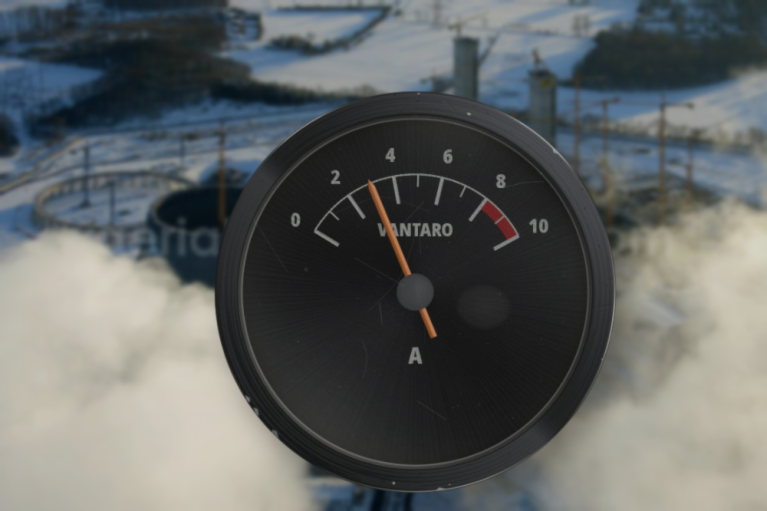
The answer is 3 A
